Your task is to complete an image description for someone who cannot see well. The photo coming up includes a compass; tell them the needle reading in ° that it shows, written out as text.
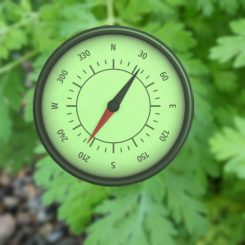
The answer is 215 °
